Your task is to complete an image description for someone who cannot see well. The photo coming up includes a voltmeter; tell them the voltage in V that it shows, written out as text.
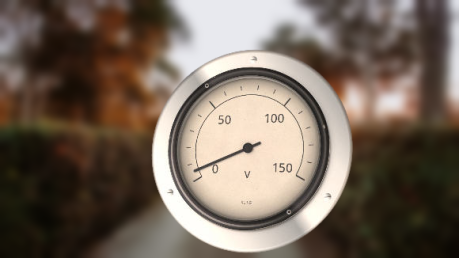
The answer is 5 V
